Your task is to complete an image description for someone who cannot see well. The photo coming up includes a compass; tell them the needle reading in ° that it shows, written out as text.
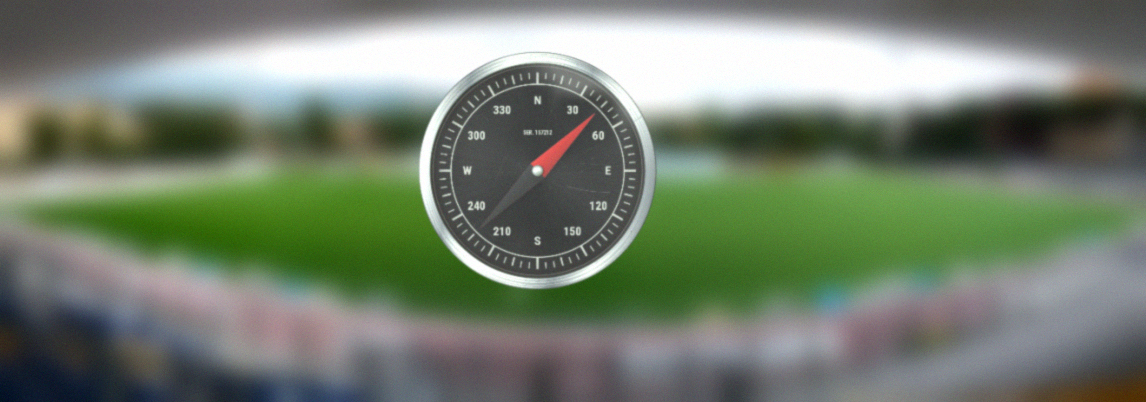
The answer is 45 °
